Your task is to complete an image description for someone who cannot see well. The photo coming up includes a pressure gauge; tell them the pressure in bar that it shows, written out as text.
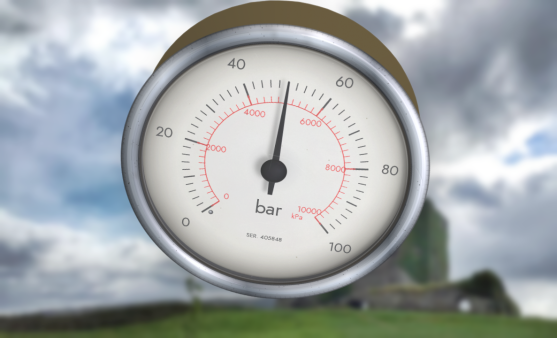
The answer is 50 bar
